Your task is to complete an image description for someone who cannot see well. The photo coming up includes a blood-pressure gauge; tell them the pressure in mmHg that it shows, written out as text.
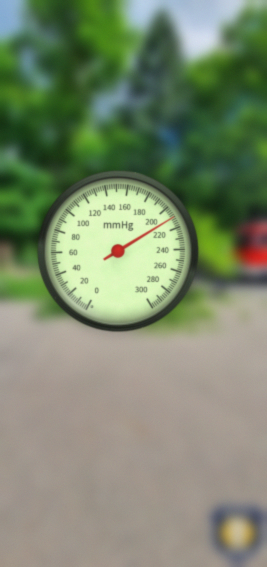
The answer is 210 mmHg
